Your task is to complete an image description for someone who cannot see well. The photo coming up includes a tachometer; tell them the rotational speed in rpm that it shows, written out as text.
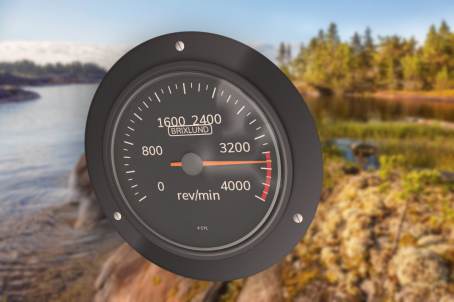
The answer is 3500 rpm
